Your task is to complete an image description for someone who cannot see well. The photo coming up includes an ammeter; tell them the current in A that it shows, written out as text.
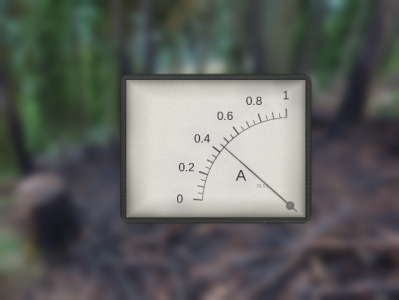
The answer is 0.45 A
